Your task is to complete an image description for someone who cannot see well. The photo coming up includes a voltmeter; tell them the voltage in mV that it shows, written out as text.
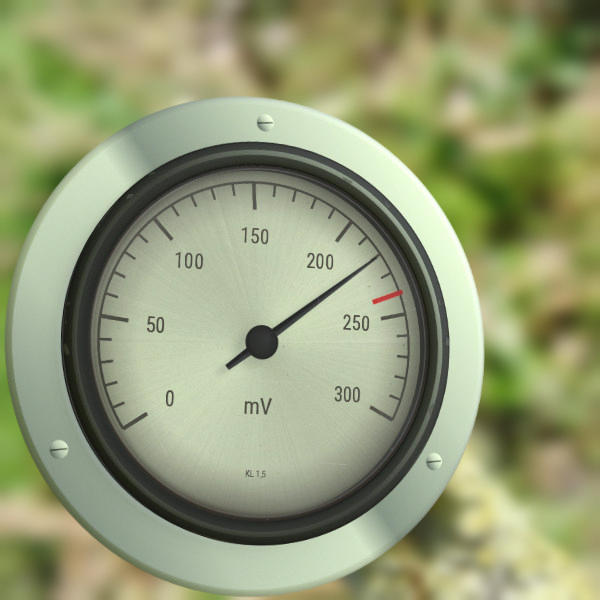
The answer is 220 mV
